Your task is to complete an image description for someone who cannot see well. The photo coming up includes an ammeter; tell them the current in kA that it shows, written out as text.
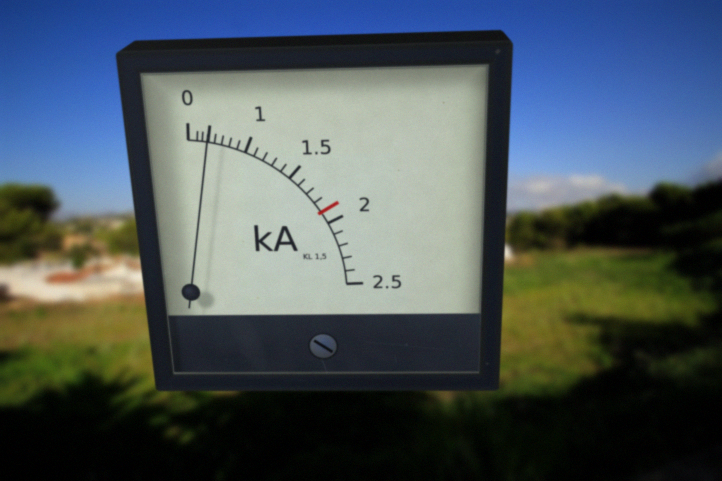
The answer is 0.5 kA
